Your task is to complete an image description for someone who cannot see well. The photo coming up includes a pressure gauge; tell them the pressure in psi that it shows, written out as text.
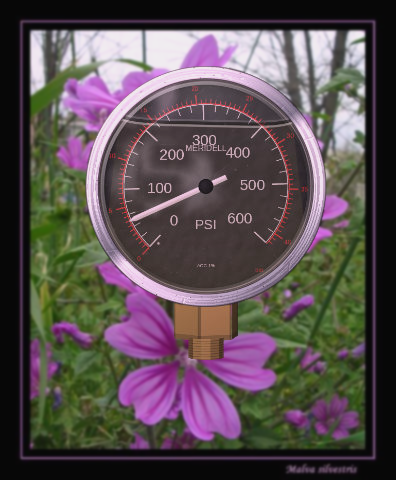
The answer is 50 psi
